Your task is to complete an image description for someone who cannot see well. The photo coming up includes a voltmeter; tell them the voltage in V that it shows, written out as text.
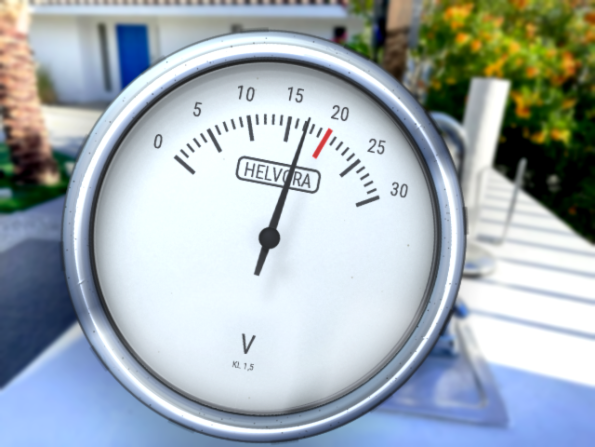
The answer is 17 V
